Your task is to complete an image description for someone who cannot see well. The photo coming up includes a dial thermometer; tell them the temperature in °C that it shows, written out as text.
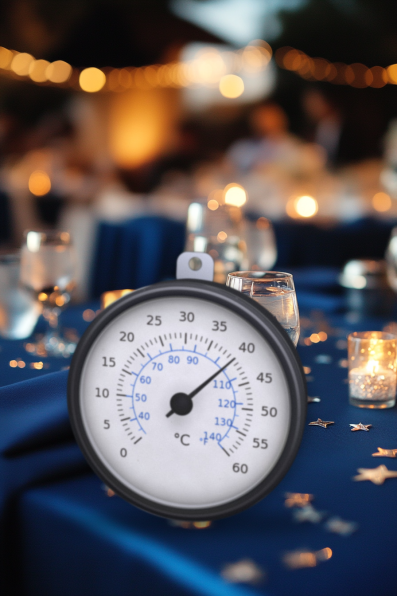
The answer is 40 °C
